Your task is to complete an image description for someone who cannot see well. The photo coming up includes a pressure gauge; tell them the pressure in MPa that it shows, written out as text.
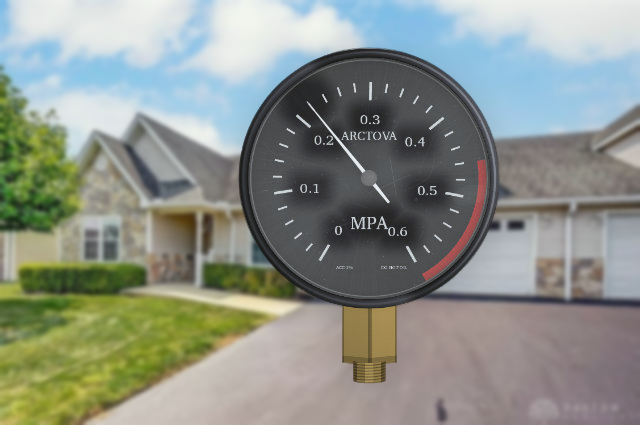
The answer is 0.22 MPa
